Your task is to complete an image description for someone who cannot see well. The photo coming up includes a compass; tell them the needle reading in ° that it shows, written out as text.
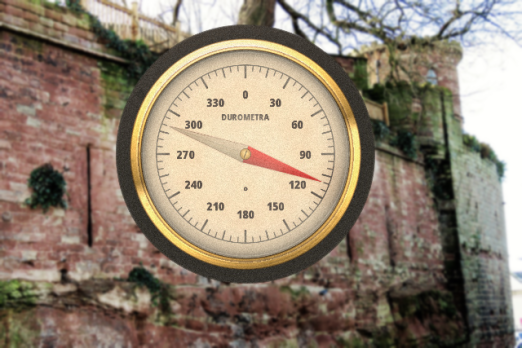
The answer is 110 °
